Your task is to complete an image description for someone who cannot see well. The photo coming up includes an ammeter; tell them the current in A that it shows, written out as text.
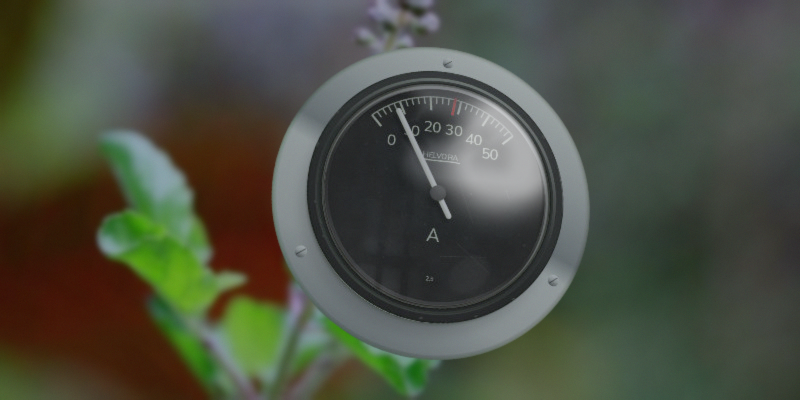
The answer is 8 A
